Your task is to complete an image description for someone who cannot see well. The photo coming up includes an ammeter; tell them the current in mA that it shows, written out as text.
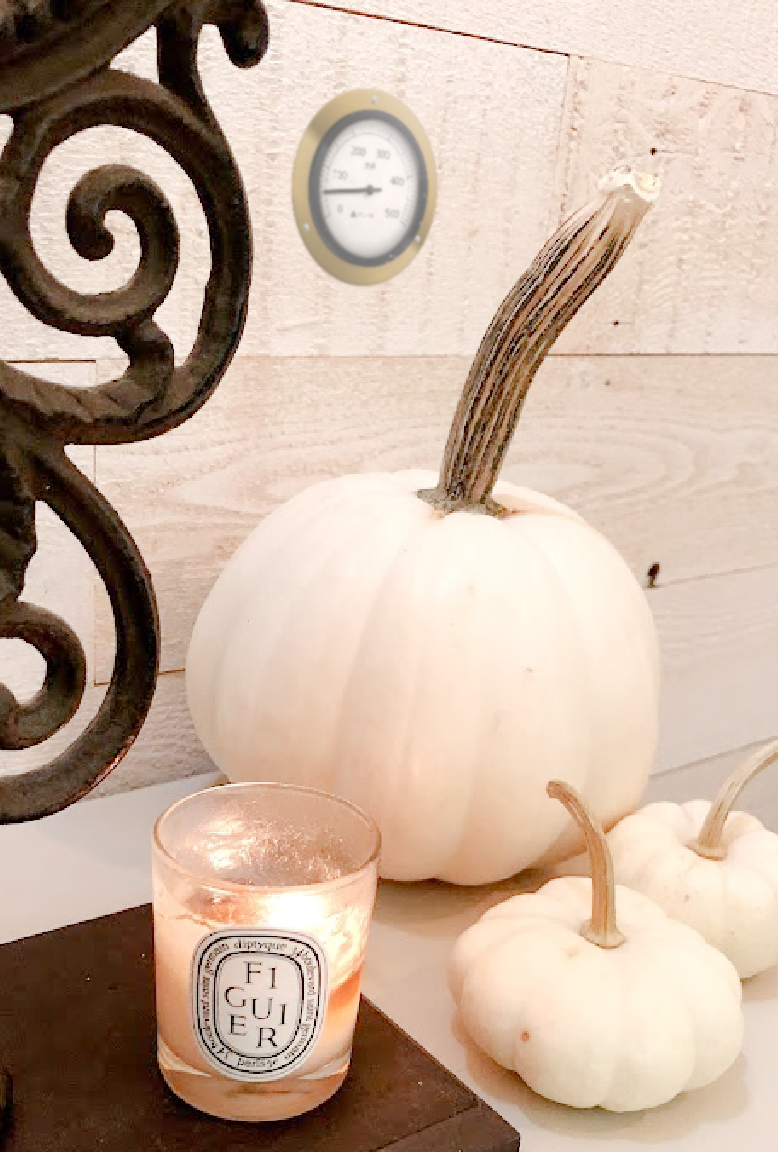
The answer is 50 mA
